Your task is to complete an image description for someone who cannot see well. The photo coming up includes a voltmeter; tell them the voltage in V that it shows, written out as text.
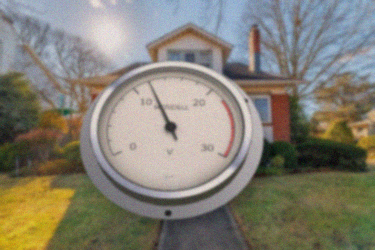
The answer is 12 V
